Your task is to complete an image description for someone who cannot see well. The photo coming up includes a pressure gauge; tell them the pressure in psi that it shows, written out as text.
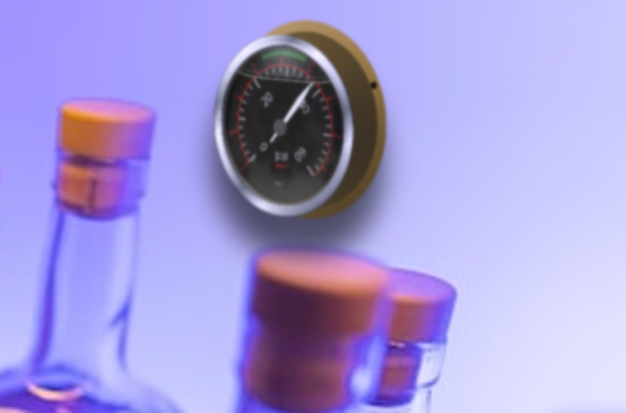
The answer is 38 psi
